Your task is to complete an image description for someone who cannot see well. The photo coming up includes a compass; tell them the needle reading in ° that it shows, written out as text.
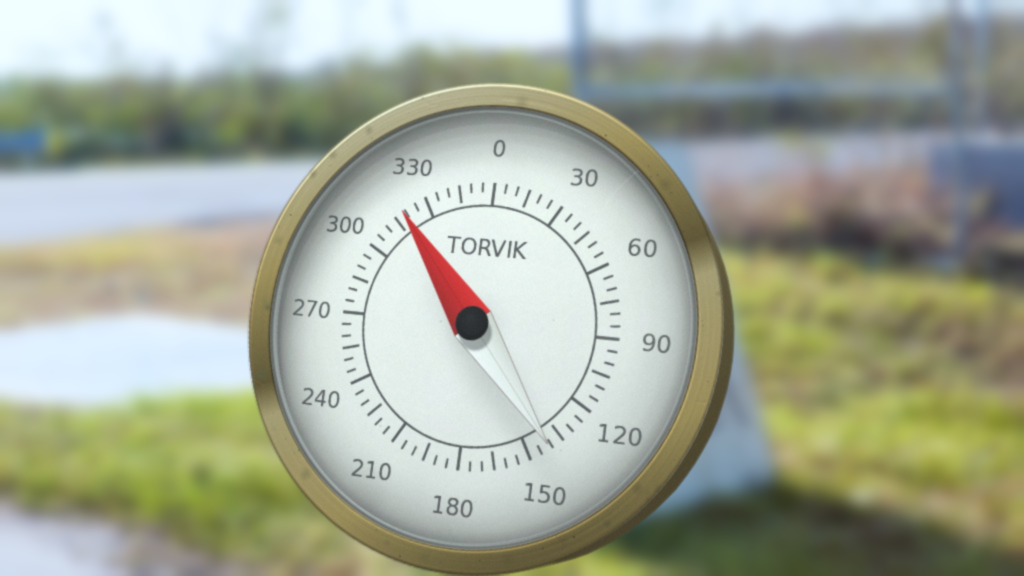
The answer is 320 °
